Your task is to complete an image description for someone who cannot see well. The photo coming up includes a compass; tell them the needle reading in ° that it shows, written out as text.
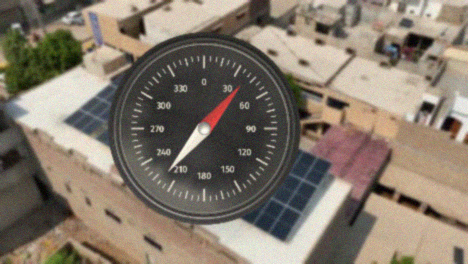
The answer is 40 °
